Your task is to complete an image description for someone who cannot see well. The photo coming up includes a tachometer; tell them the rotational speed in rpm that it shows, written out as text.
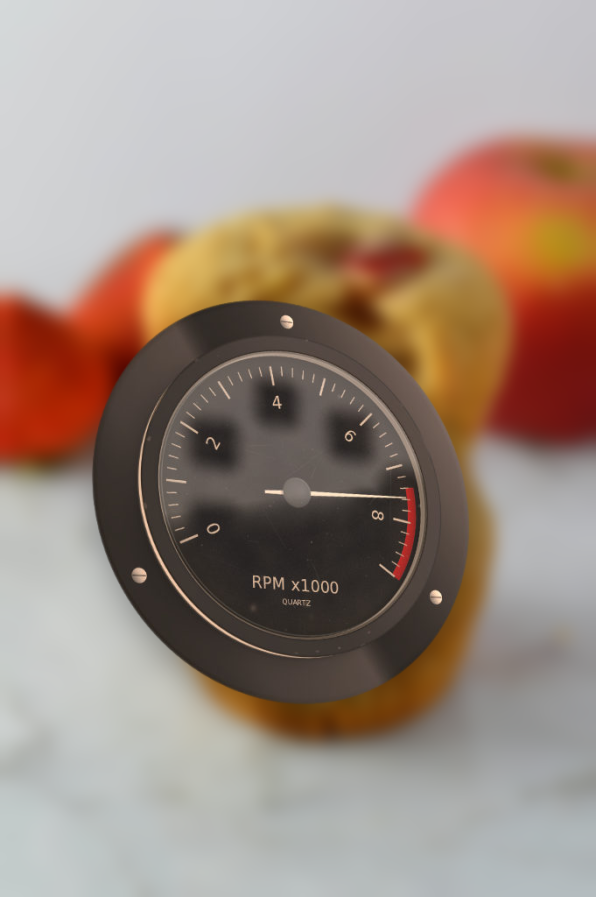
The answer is 7600 rpm
